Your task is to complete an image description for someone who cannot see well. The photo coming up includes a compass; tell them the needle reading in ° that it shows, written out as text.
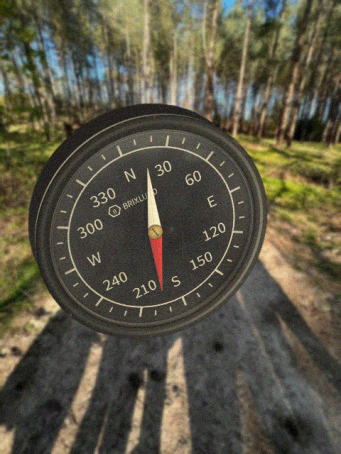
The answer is 195 °
